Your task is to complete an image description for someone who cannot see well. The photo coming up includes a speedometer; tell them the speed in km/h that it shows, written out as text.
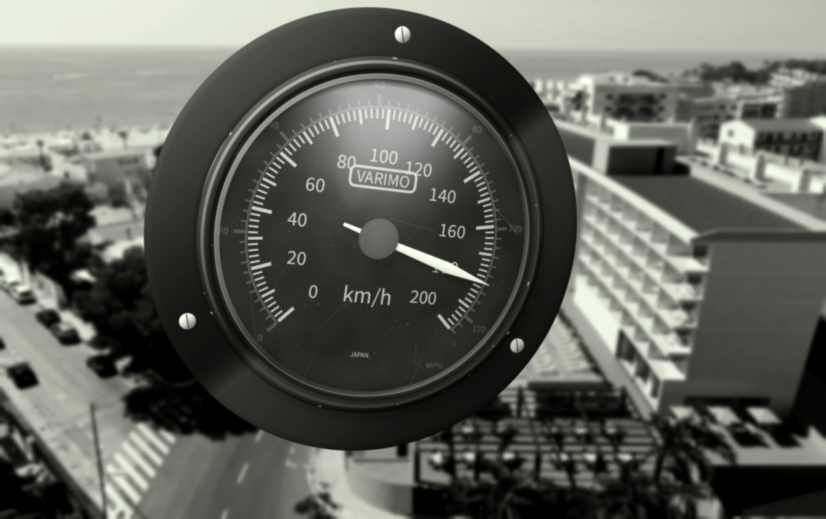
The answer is 180 km/h
